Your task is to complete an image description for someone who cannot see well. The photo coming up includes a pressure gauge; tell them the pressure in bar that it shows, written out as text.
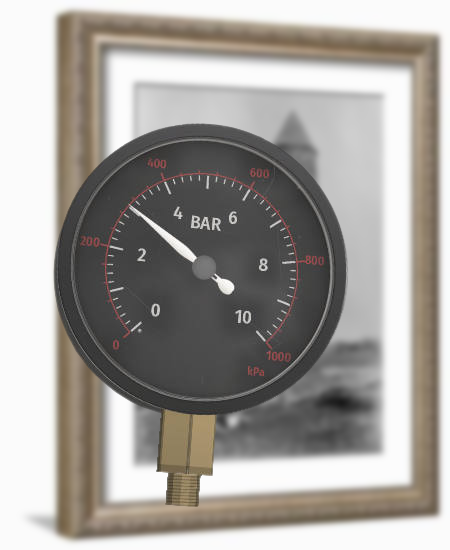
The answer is 3 bar
